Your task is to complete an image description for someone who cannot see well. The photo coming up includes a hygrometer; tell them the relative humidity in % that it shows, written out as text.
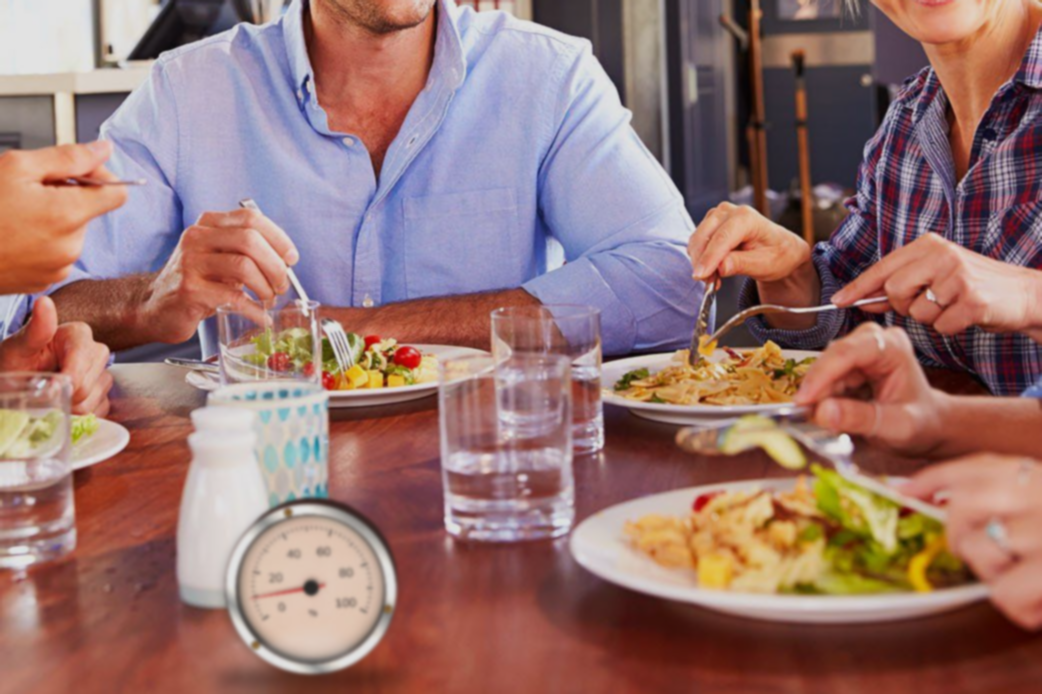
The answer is 10 %
